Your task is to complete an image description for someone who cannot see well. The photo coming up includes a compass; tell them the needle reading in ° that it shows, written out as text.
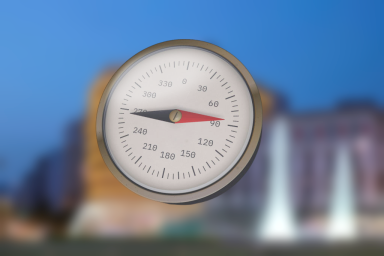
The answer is 85 °
